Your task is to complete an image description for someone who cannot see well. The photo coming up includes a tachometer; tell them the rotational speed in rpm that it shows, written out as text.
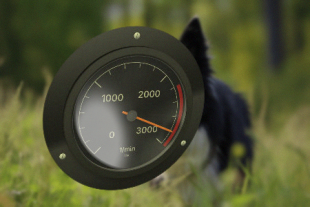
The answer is 2800 rpm
